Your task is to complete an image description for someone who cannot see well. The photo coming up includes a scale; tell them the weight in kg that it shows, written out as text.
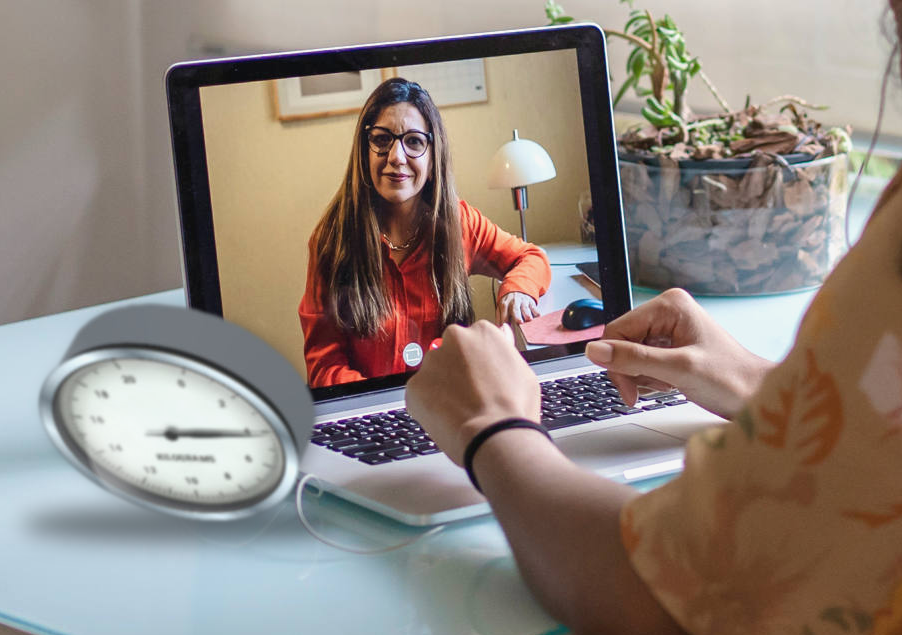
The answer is 4 kg
